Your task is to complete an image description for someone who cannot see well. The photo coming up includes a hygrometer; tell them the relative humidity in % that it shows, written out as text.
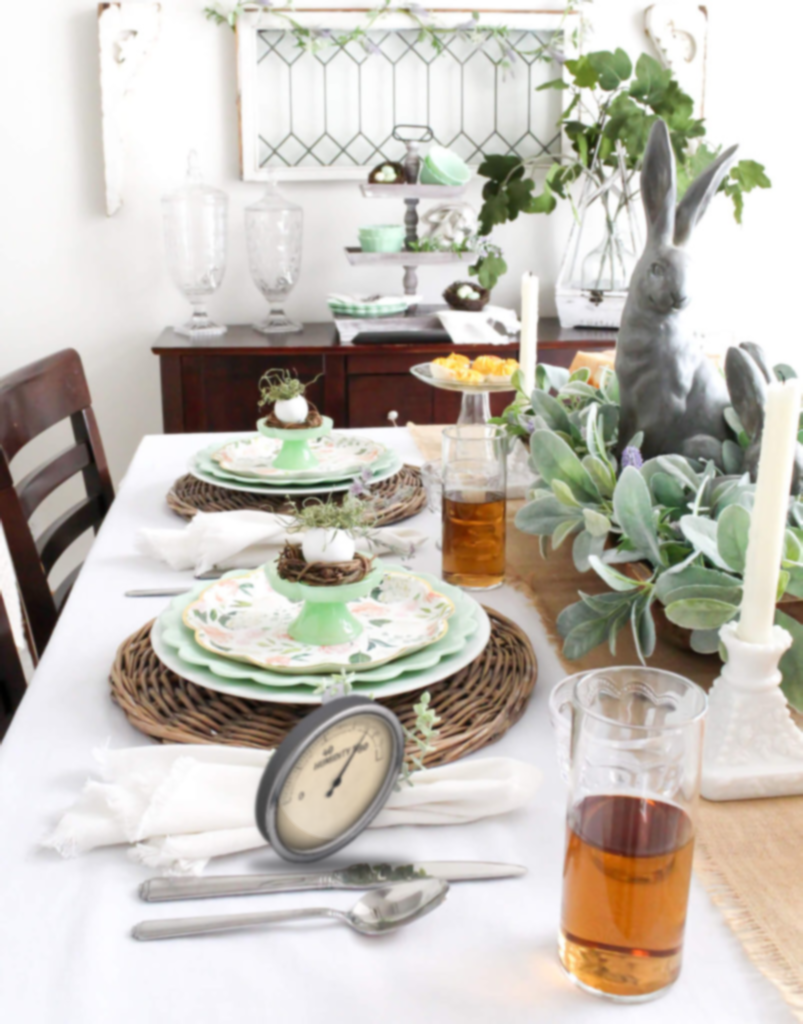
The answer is 70 %
